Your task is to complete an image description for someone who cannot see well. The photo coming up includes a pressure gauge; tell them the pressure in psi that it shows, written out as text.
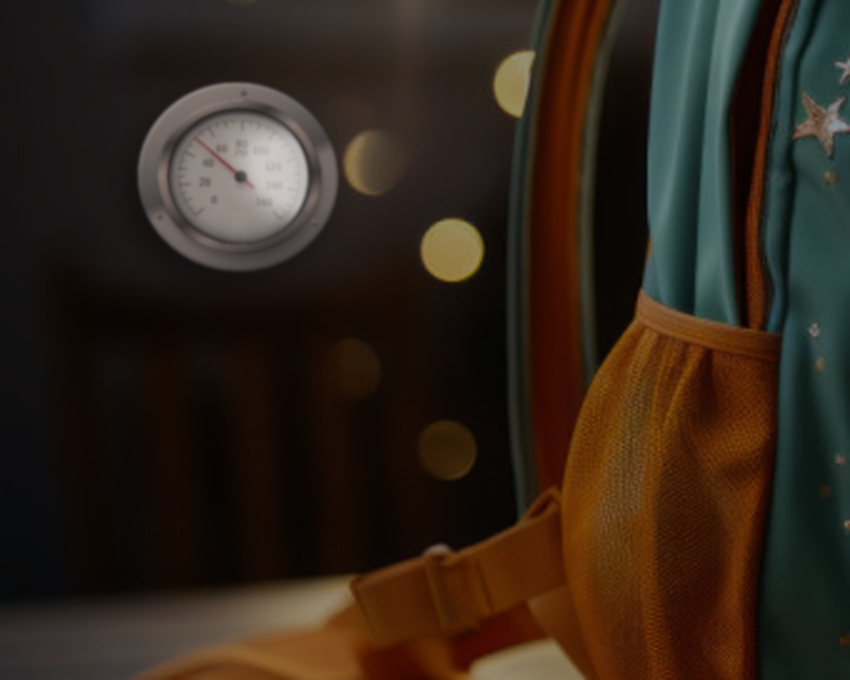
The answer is 50 psi
